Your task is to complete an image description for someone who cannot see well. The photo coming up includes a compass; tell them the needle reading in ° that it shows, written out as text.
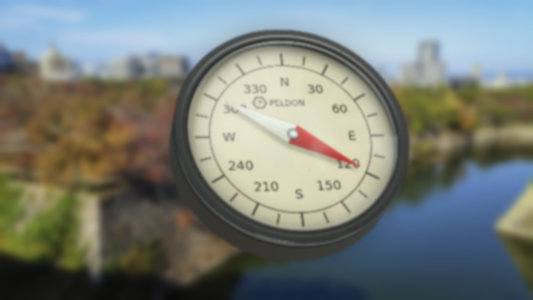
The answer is 120 °
